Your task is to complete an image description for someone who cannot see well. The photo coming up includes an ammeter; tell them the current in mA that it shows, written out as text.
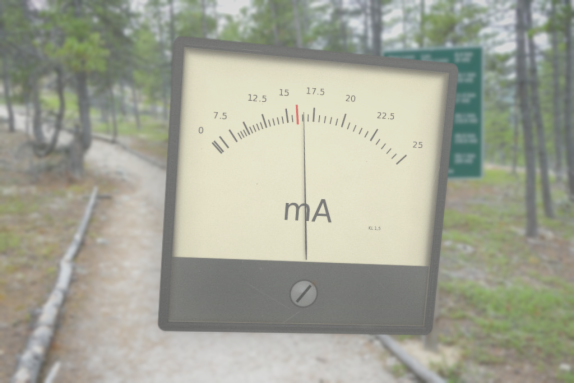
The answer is 16.5 mA
